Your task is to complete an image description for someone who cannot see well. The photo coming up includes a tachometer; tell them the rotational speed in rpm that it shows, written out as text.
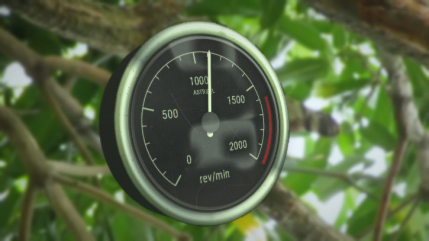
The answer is 1100 rpm
